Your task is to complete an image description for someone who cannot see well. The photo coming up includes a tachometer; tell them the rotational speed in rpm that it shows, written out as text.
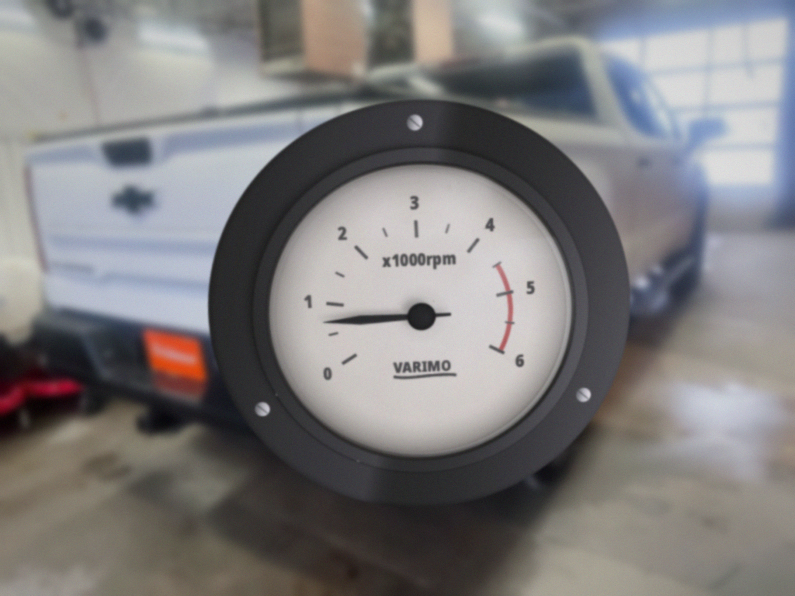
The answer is 750 rpm
